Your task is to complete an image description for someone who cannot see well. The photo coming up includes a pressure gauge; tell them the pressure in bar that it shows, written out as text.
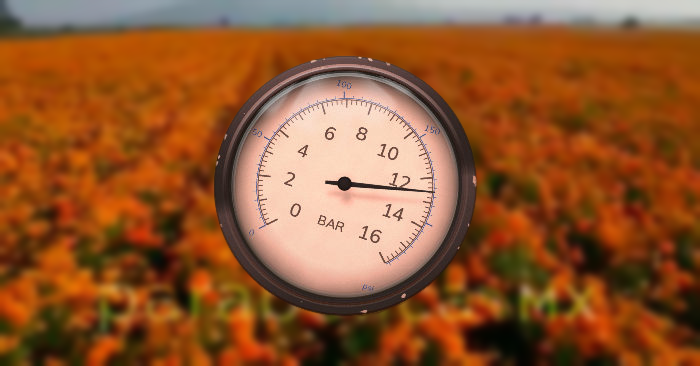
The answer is 12.6 bar
